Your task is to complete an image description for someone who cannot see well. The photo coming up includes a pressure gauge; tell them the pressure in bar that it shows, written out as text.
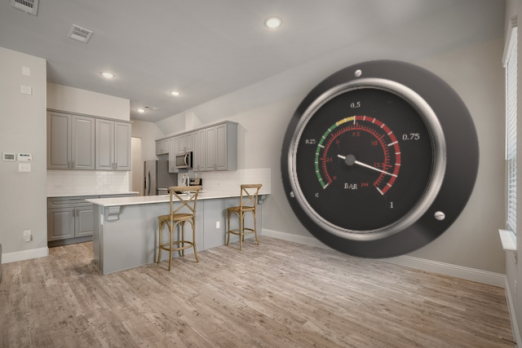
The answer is 0.9 bar
